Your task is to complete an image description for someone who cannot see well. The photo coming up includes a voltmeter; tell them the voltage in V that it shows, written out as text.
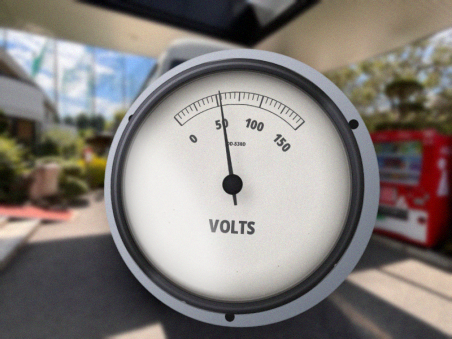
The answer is 55 V
